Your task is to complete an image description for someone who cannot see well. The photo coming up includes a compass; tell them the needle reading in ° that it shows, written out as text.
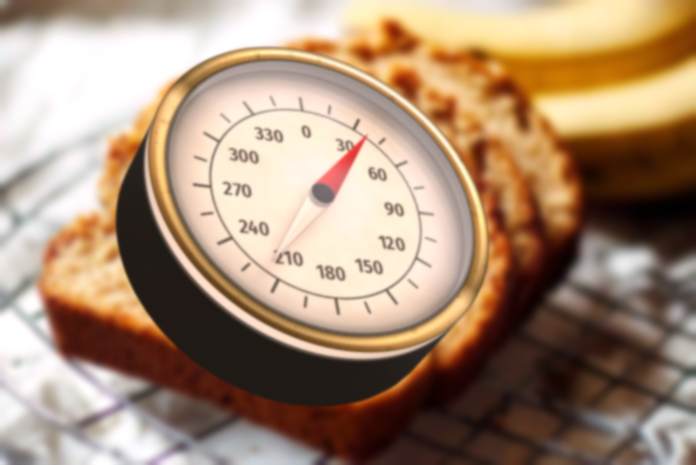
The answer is 37.5 °
